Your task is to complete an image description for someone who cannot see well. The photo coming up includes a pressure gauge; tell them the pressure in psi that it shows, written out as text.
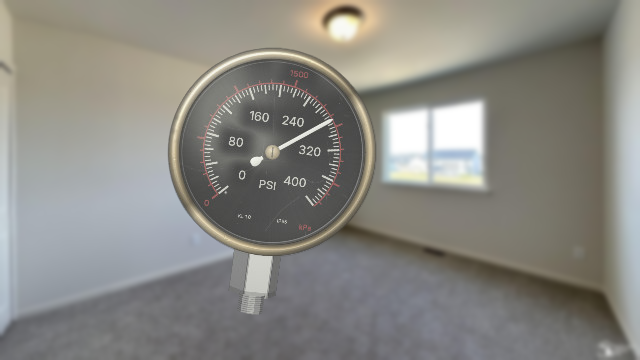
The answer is 280 psi
